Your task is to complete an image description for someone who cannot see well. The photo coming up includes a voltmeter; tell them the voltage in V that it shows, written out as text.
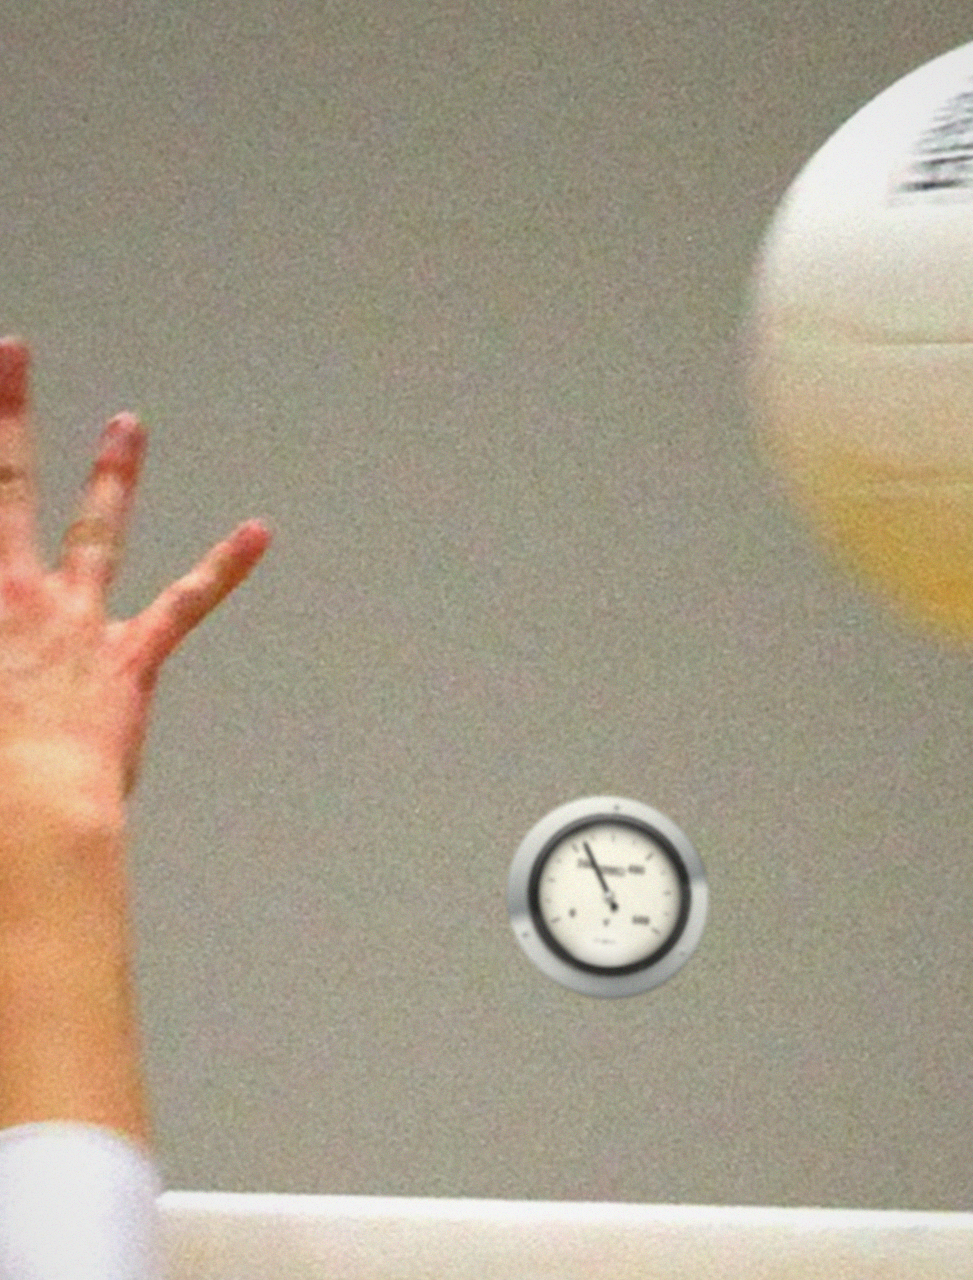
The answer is 225 V
